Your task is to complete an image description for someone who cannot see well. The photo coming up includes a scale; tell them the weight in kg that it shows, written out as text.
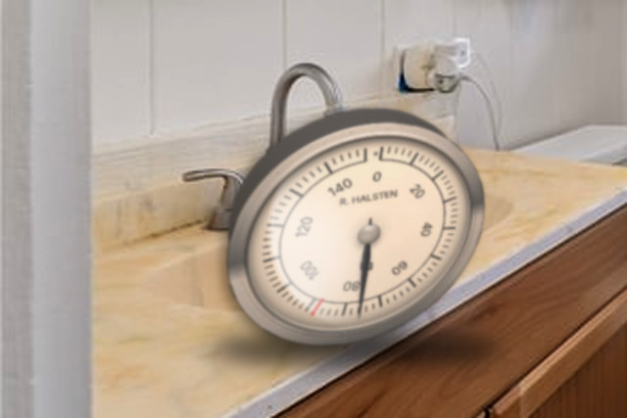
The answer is 76 kg
